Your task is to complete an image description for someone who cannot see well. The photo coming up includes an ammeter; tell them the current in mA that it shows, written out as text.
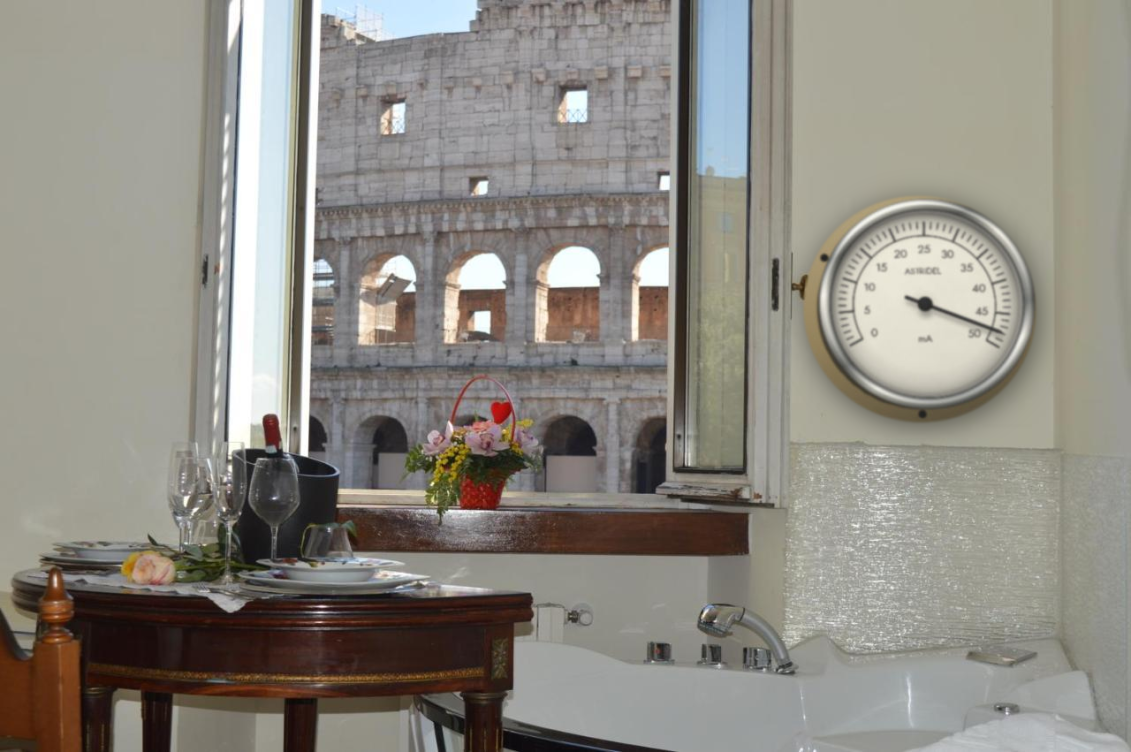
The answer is 48 mA
